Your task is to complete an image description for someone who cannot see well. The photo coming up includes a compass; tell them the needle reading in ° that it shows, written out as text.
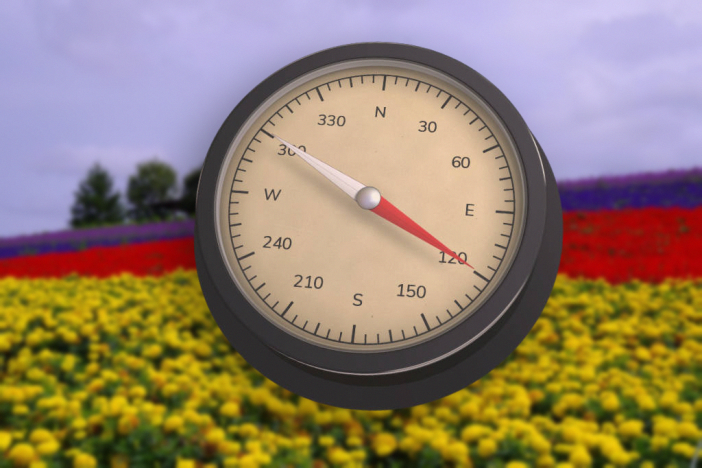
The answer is 120 °
